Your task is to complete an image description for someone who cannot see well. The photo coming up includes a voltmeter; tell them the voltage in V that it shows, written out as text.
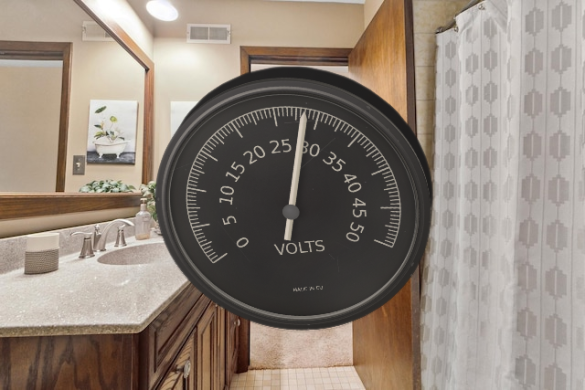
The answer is 28.5 V
